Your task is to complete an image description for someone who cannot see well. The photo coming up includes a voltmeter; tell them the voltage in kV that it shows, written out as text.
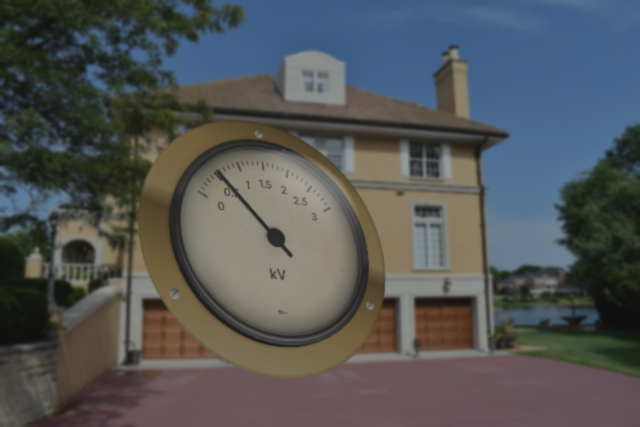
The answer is 0.5 kV
